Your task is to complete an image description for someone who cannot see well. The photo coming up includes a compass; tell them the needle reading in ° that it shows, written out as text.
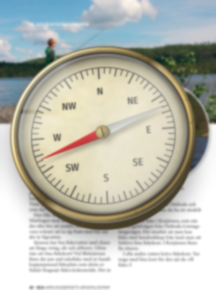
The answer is 250 °
